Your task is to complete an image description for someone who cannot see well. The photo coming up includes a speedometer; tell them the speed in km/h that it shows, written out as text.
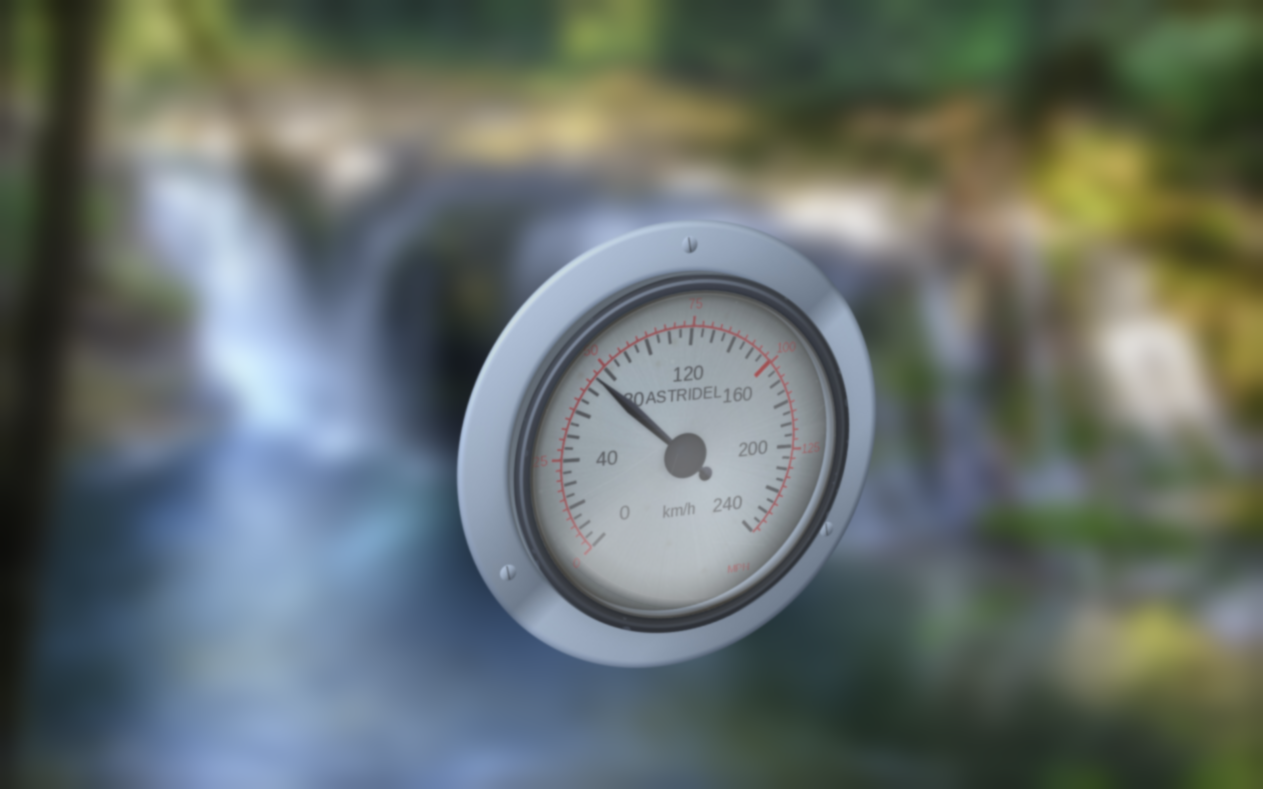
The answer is 75 km/h
